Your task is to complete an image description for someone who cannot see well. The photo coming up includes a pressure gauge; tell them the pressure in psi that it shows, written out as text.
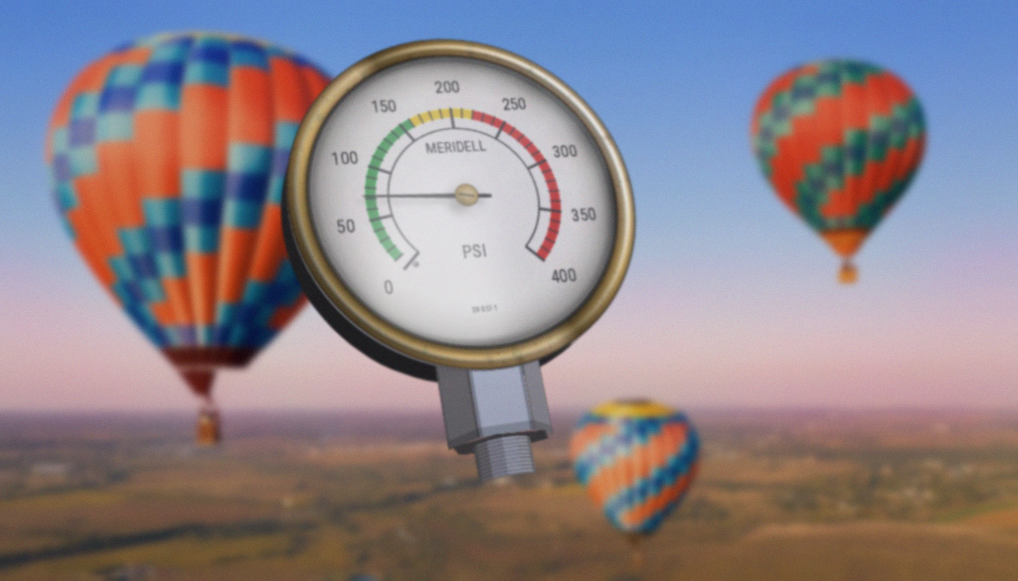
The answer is 70 psi
